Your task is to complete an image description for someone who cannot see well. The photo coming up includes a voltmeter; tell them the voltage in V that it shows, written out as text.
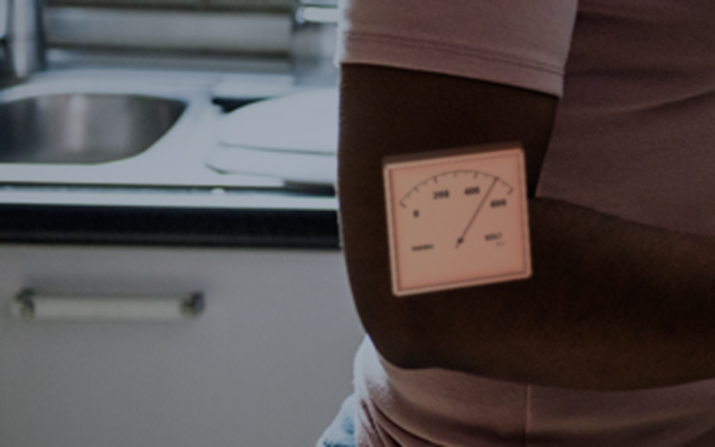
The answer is 500 V
